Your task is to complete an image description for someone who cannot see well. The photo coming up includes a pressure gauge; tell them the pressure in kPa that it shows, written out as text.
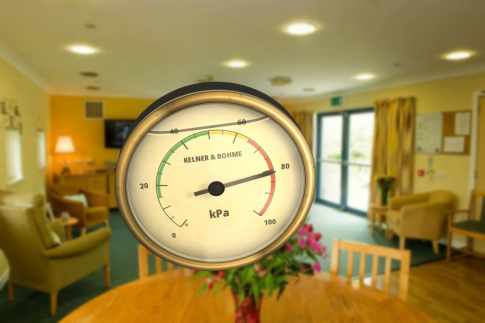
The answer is 80 kPa
